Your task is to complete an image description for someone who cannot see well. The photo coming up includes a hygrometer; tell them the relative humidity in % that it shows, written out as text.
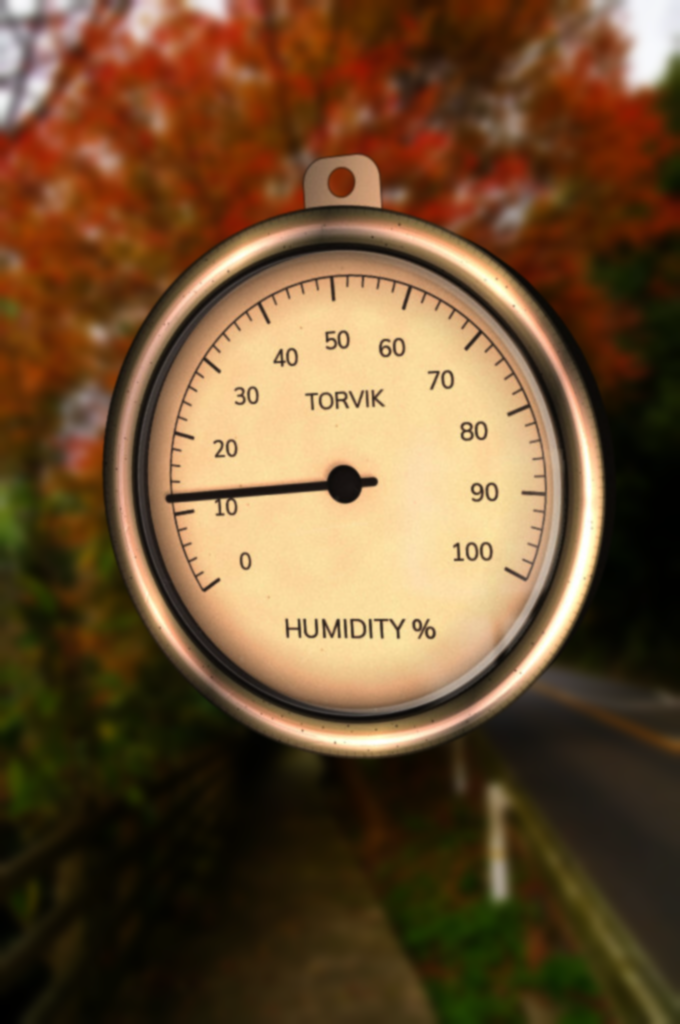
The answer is 12 %
